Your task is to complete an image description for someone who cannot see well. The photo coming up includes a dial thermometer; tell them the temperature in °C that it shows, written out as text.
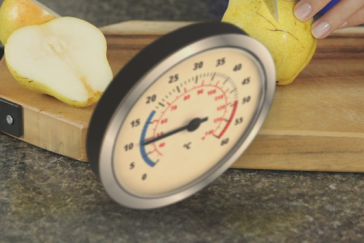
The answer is 10 °C
